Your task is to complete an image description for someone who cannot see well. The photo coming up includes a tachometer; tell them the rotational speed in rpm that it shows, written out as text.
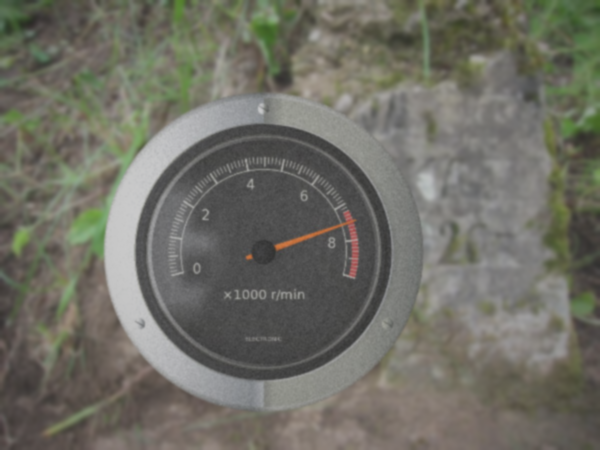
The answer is 7500 rpm
